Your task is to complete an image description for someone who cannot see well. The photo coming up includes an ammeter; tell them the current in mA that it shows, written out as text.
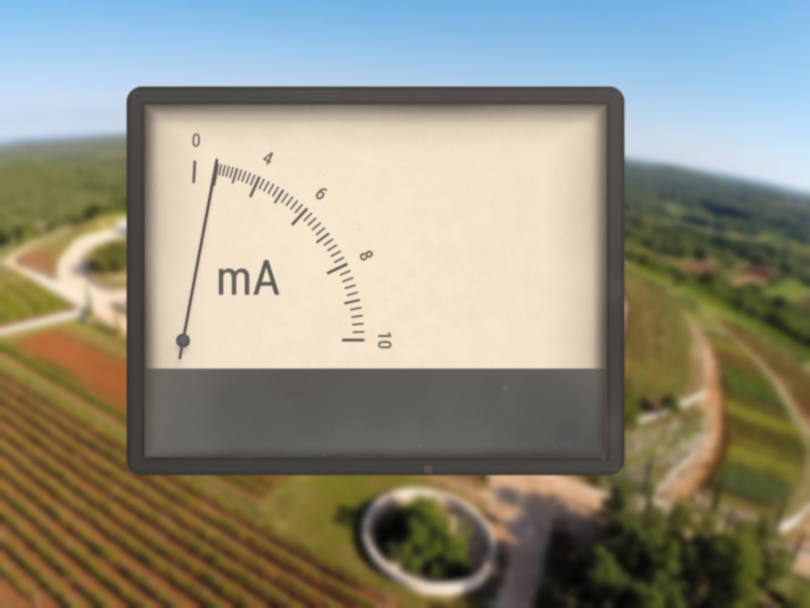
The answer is 2 mA
